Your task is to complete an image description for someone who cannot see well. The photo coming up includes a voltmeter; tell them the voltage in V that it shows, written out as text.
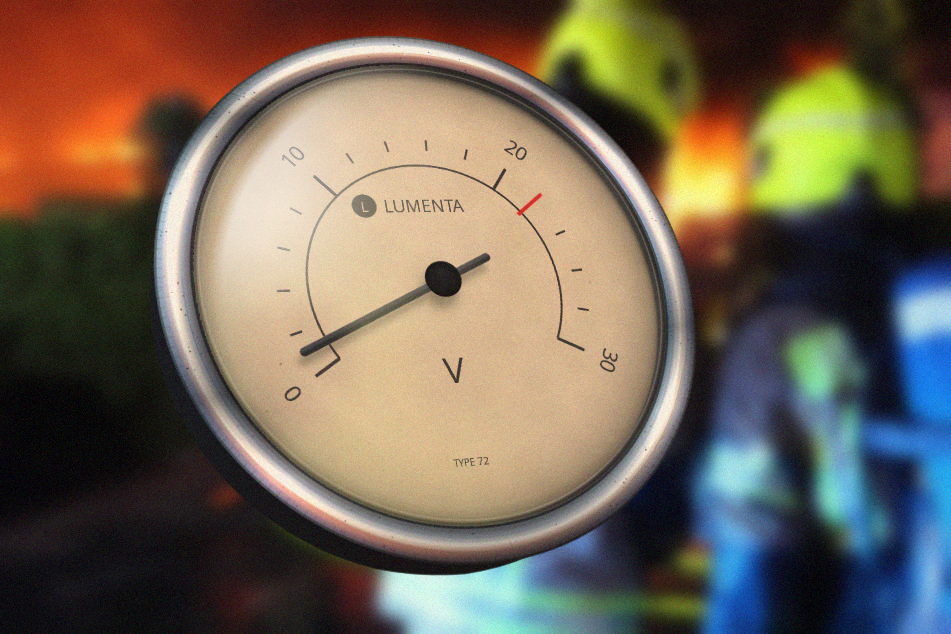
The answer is 1 V
